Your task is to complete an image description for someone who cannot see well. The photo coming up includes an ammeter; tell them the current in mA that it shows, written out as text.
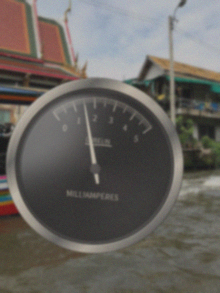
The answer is 1.5 mA
